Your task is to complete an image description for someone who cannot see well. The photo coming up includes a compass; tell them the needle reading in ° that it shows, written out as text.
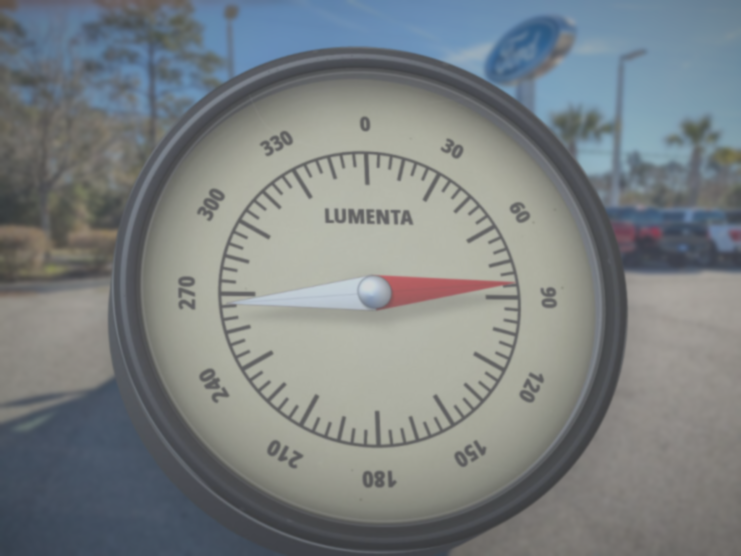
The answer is 85 °
